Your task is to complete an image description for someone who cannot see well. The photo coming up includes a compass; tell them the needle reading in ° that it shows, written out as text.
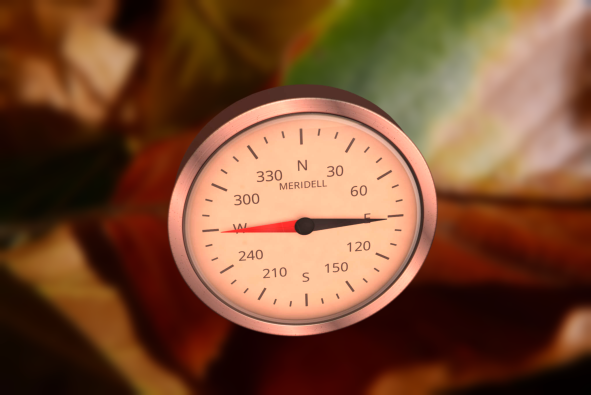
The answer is 270 °
